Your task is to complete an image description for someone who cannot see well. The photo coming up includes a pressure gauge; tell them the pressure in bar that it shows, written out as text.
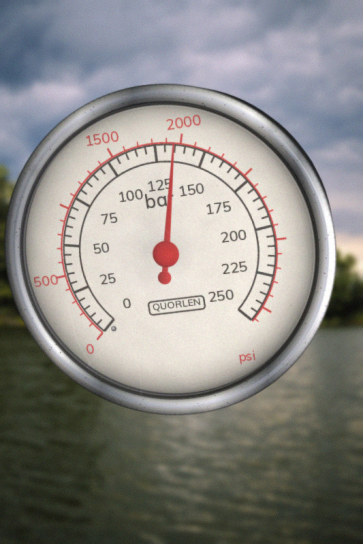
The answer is 135 bar
